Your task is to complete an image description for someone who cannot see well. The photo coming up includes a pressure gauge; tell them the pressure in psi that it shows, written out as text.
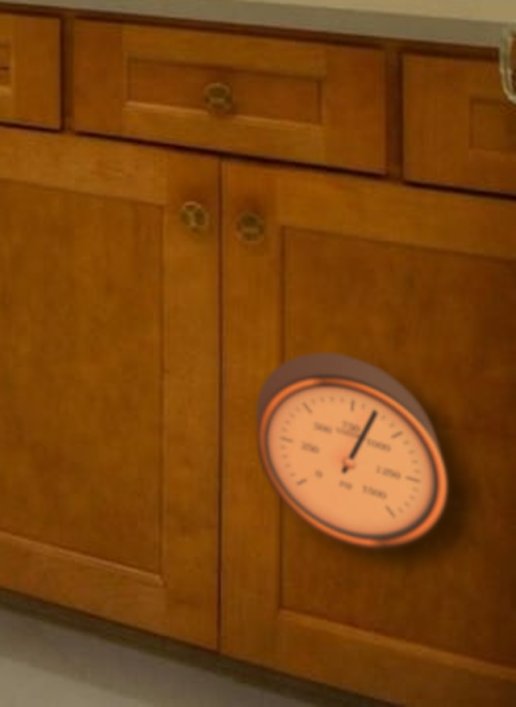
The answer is 850 psi
